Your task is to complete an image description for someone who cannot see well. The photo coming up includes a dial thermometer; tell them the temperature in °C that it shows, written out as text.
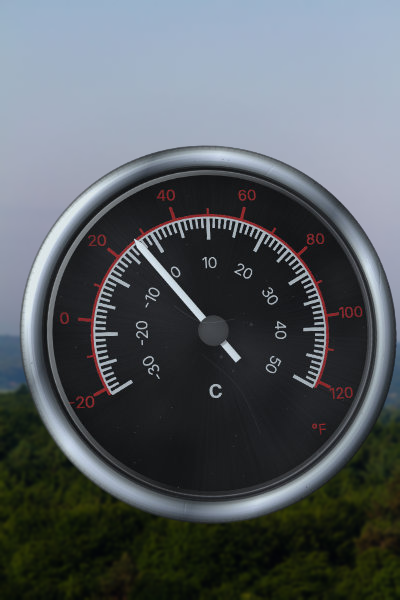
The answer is -3 °C
